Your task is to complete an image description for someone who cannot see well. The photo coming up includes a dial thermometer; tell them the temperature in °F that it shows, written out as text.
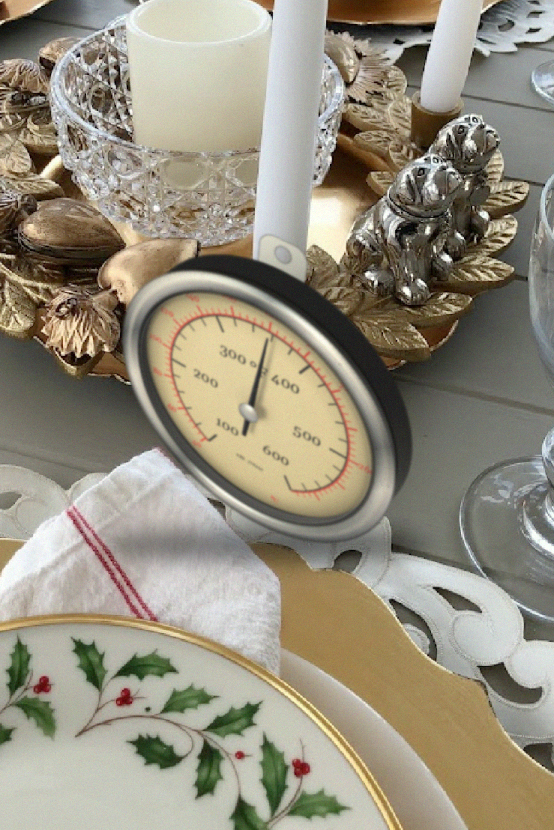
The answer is 360 °F
